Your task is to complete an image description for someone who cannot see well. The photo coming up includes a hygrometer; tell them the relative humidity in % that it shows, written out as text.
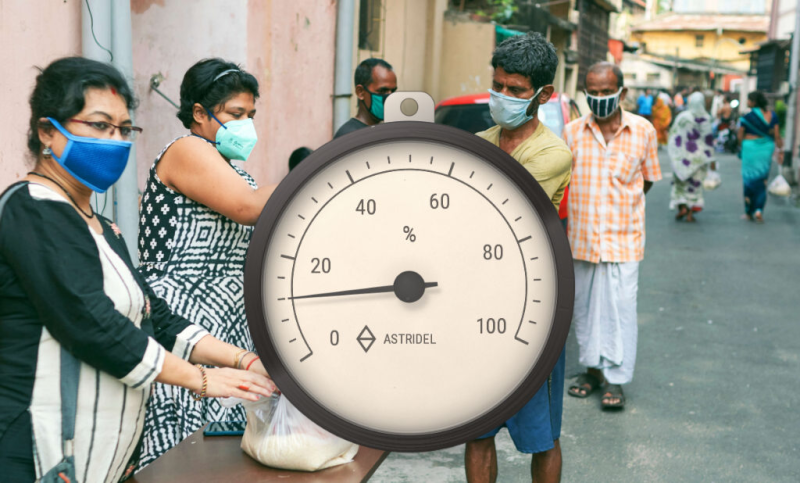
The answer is 12 %
